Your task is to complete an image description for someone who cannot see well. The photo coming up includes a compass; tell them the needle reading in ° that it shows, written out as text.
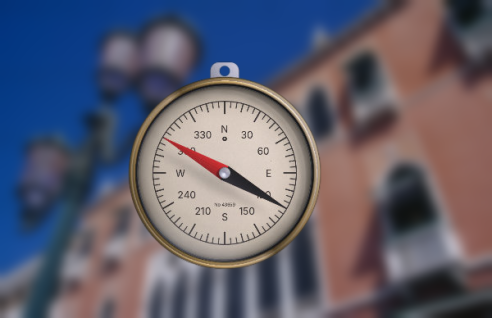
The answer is 300 °
